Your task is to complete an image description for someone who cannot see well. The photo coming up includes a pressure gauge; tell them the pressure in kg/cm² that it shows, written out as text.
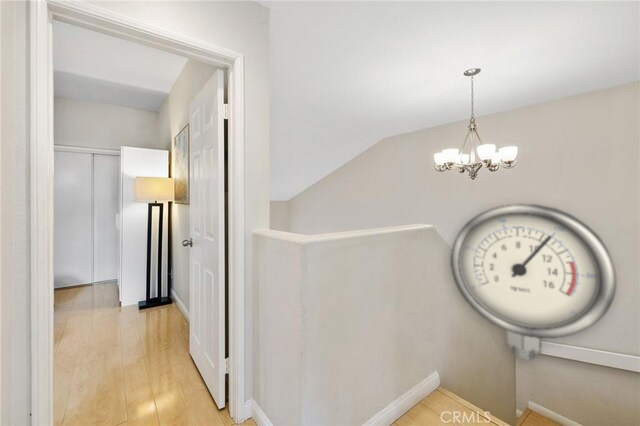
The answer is 10.5 kg/cm²
